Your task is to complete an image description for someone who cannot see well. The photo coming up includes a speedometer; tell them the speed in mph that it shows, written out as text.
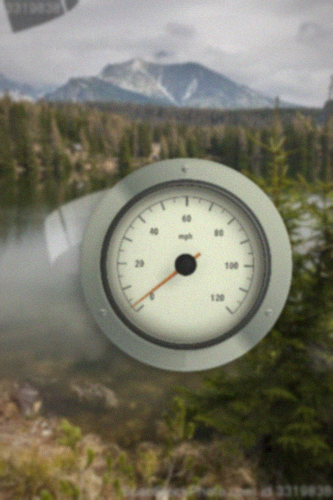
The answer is 2.5 mph
